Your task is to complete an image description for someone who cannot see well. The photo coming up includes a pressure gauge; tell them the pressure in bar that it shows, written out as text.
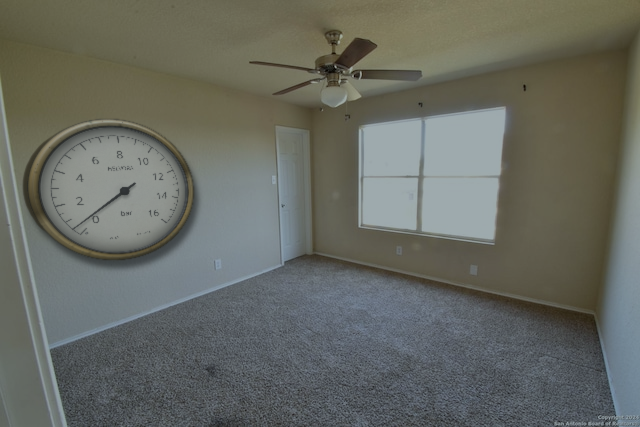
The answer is 0.5 bar
